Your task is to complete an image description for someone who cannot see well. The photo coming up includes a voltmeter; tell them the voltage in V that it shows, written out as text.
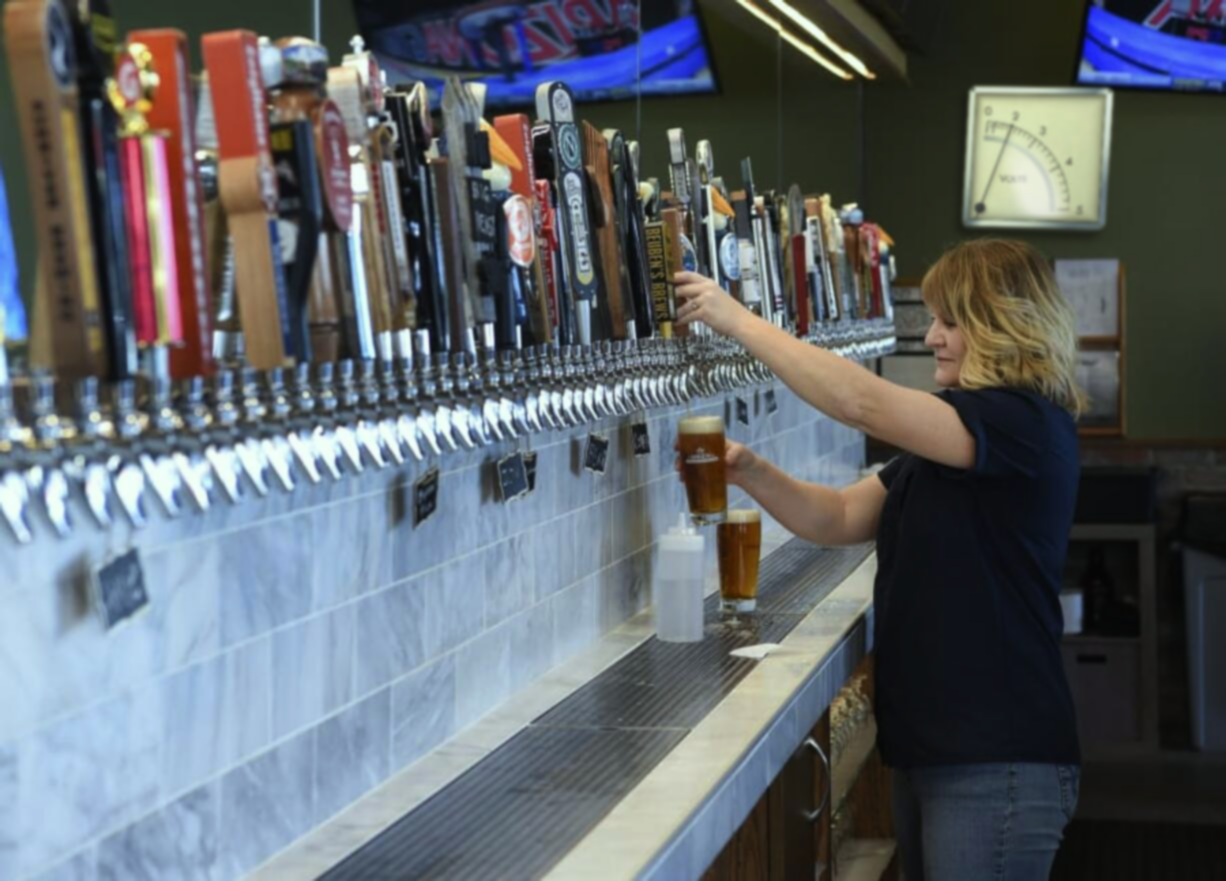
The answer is 2 V
